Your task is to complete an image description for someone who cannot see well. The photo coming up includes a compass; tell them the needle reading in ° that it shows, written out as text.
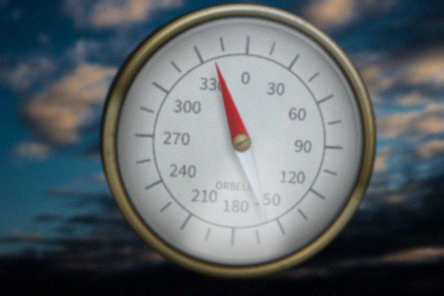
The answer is 337.5 °
